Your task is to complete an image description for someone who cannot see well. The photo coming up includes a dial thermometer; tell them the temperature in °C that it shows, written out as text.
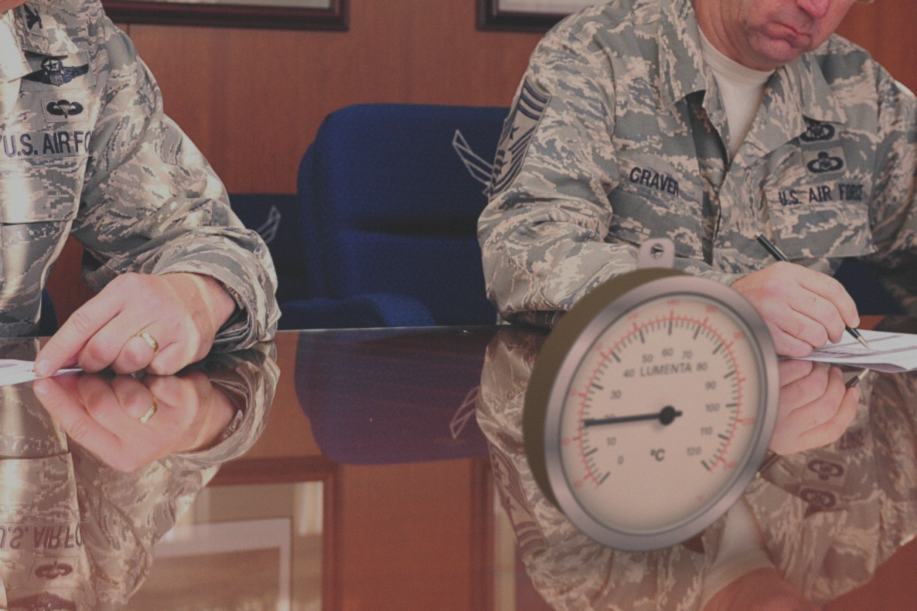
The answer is 20 °C
